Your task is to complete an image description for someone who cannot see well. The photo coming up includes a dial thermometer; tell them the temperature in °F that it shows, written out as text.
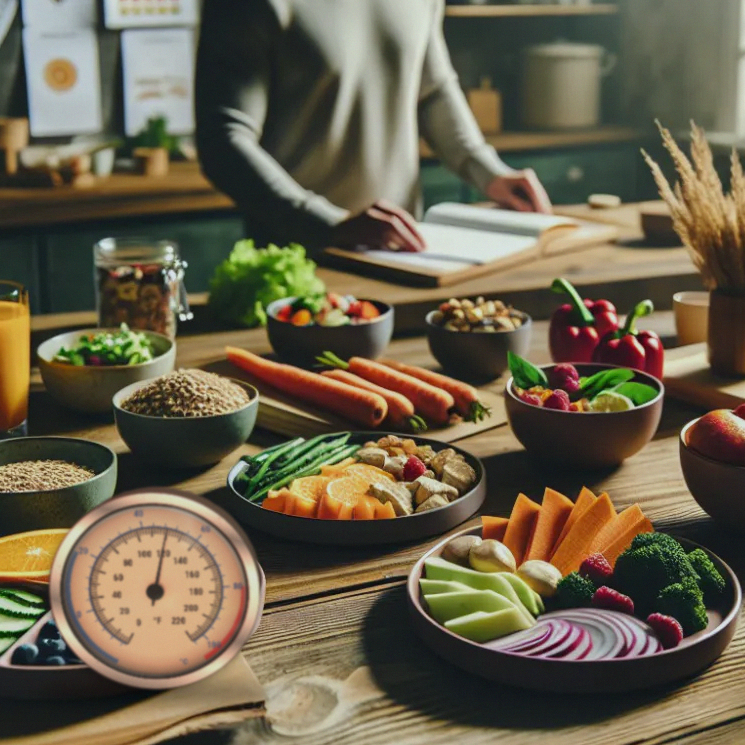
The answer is 120 °F
